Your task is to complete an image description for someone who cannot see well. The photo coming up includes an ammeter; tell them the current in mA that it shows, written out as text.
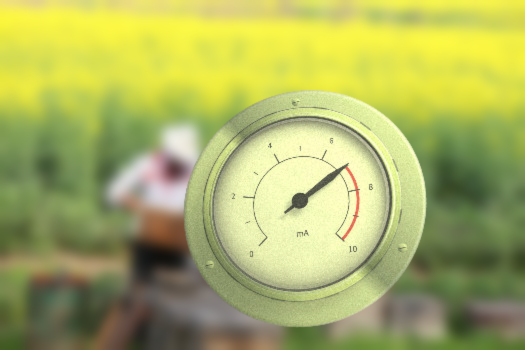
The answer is 7 mA
